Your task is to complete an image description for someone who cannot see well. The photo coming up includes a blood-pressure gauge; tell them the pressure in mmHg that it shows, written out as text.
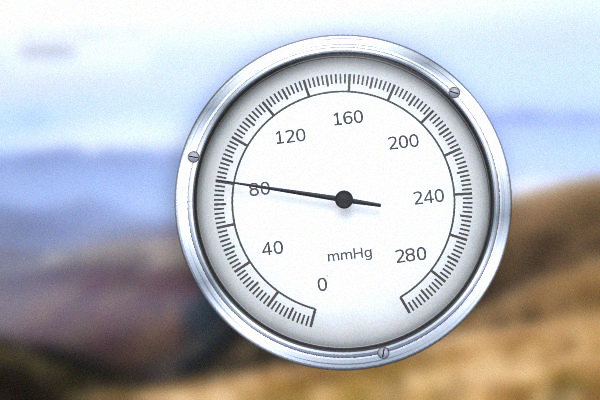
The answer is 80 mmHg
